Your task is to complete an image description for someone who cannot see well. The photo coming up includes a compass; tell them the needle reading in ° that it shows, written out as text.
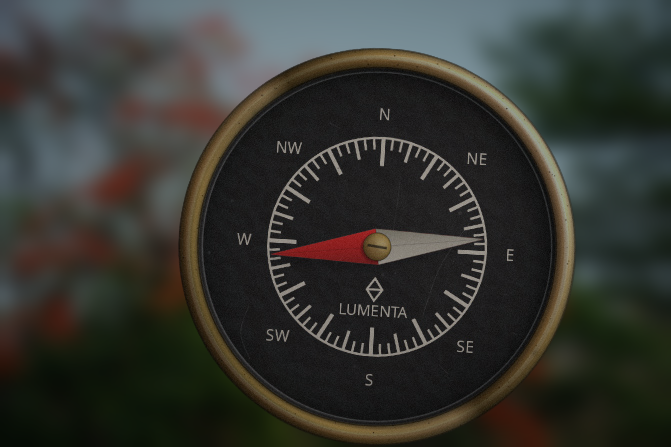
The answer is 262.5 °
